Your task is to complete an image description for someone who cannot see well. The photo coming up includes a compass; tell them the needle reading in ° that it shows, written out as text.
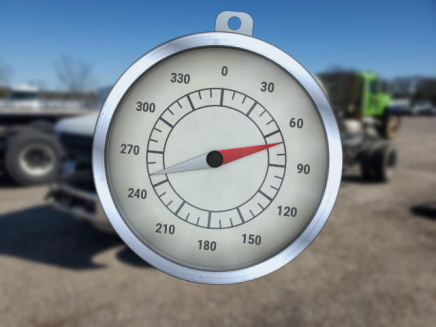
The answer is 70 °
